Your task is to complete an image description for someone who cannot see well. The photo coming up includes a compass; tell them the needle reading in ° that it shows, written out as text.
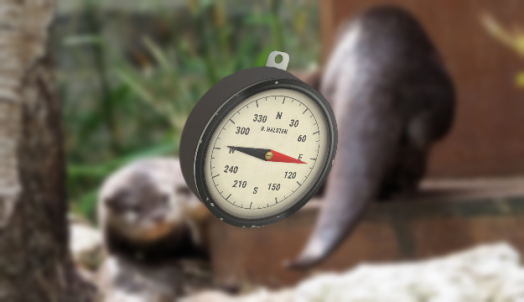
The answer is 95 °
